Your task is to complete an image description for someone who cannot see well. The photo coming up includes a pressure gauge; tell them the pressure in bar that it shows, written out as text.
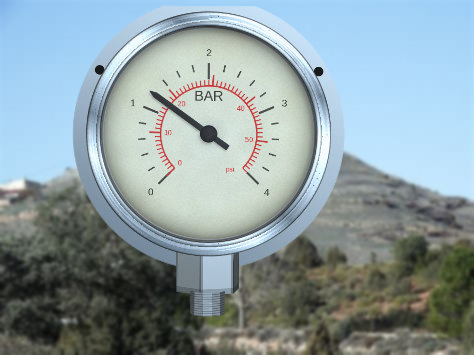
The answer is 1.2 bar
